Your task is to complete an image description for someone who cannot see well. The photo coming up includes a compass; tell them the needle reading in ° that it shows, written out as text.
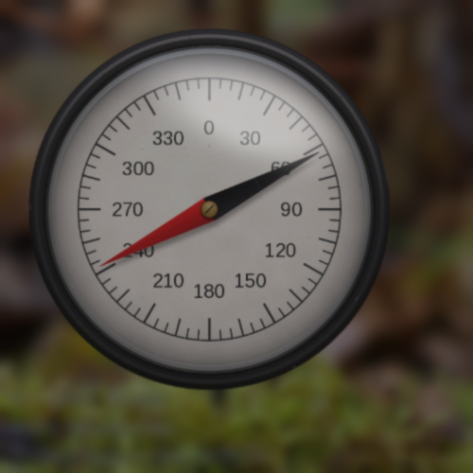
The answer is 242.5 °
